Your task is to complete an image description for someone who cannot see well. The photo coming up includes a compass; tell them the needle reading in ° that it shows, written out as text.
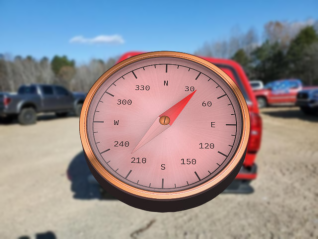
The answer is 40 °
